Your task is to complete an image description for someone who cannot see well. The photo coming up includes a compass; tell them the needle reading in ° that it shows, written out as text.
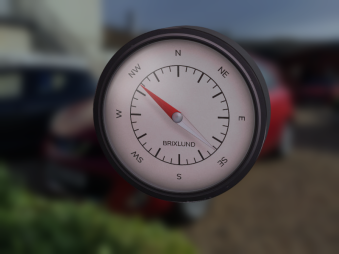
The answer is 310 °
